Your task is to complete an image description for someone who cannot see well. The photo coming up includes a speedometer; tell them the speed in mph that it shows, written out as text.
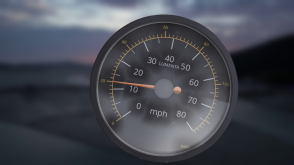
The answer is 12.5 mph
